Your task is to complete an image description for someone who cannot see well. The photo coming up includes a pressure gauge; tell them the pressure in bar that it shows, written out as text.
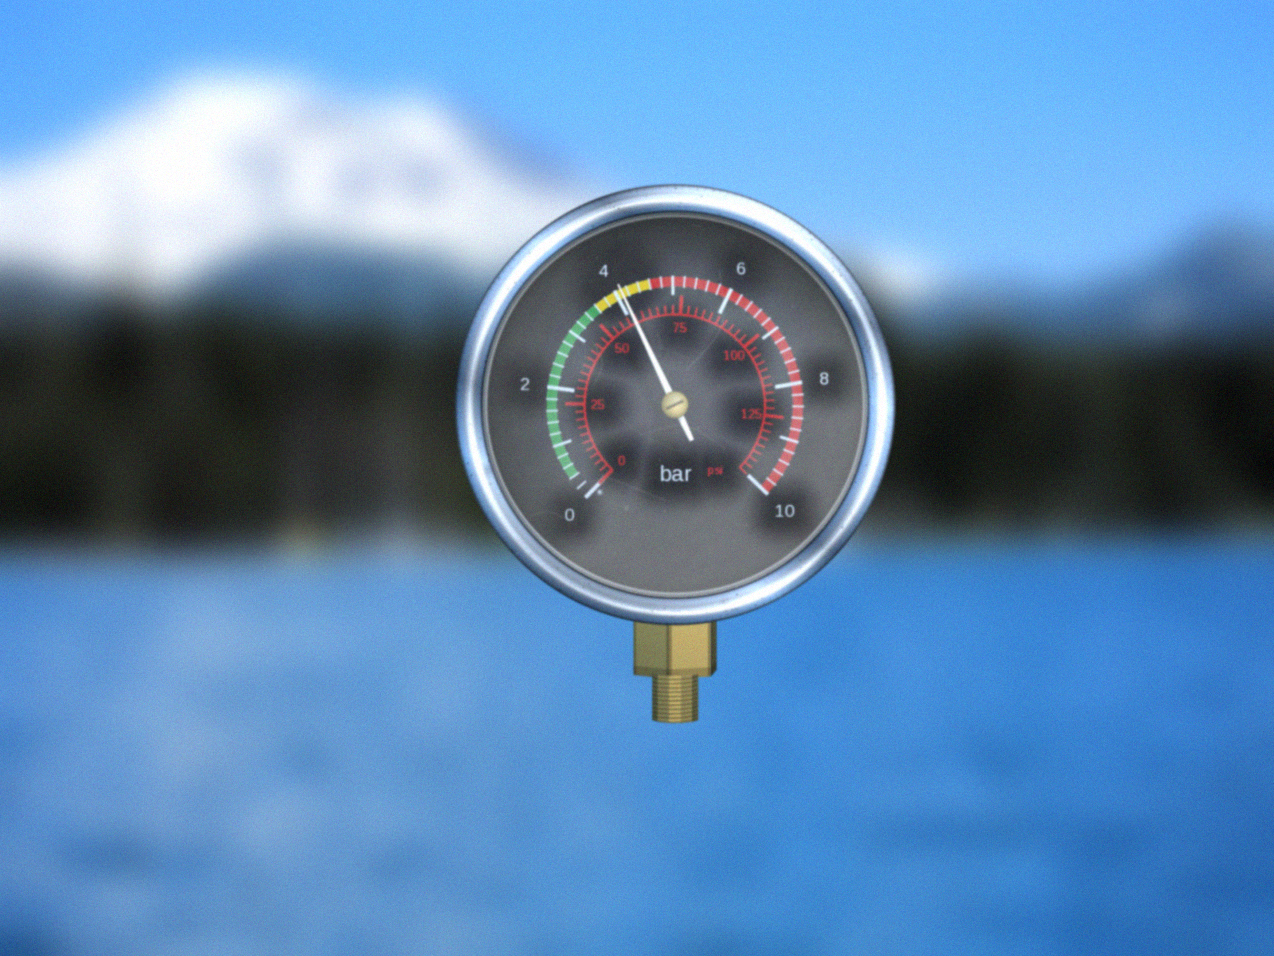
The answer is 4.1 bar
